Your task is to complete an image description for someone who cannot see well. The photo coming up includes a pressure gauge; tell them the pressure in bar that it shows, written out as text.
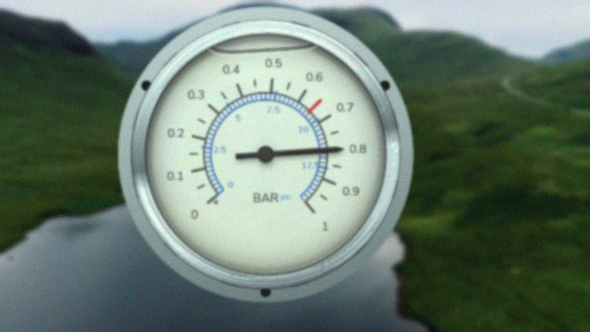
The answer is 0.8 bar
